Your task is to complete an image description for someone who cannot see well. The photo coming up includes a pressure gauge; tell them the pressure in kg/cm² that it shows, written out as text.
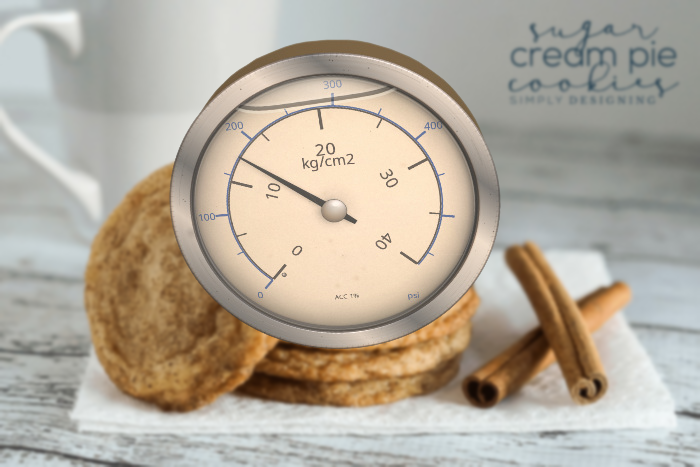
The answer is 12.5 kg/cm²
